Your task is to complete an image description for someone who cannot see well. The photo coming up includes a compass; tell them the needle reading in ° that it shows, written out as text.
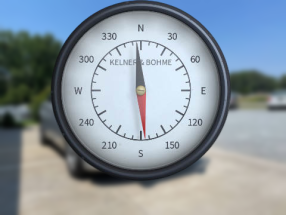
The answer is 175 °
